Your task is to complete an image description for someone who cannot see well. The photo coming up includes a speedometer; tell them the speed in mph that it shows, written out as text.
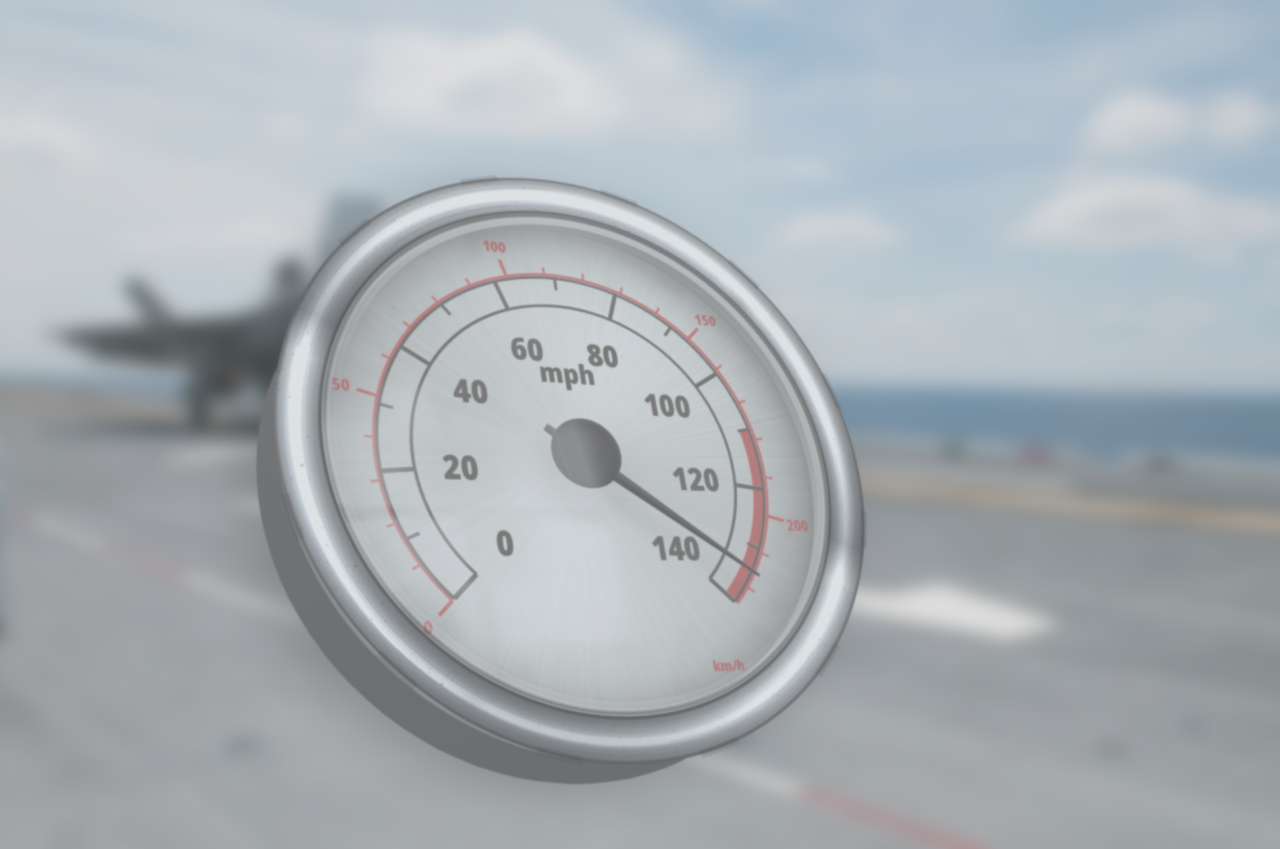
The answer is 135 mph
